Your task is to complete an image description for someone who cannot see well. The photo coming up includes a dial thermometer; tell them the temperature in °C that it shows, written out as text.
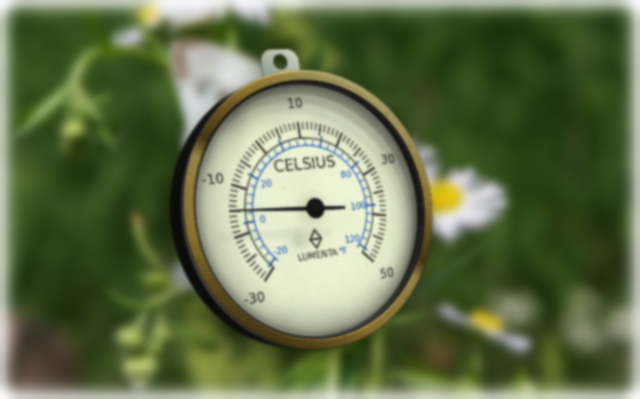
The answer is -15 °C
